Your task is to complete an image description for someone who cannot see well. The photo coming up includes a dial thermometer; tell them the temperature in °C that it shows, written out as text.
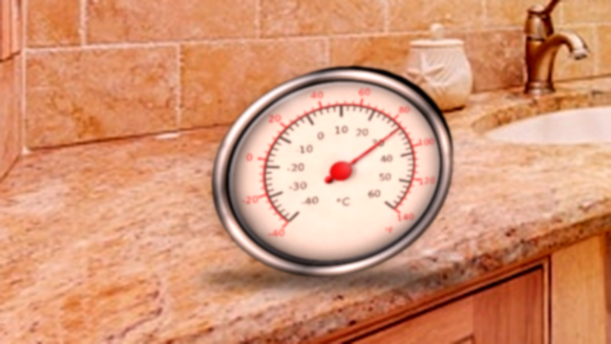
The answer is 30 °C
